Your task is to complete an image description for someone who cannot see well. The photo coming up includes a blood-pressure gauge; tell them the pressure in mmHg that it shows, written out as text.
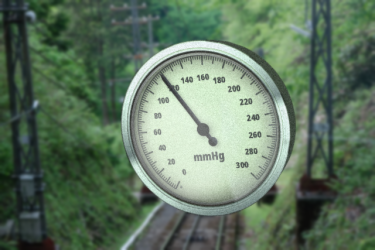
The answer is 120 mmHg
